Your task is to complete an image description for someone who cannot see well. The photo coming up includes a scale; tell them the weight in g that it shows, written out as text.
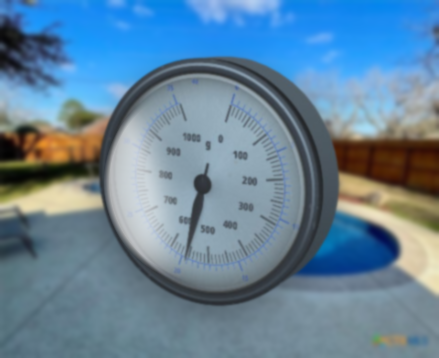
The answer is 550 g
